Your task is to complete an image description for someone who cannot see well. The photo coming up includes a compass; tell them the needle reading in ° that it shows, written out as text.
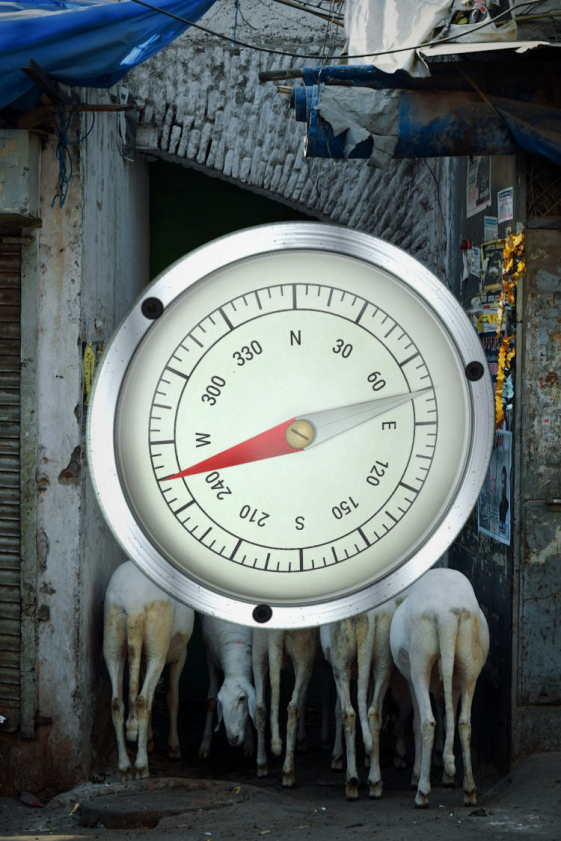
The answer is 255 °
